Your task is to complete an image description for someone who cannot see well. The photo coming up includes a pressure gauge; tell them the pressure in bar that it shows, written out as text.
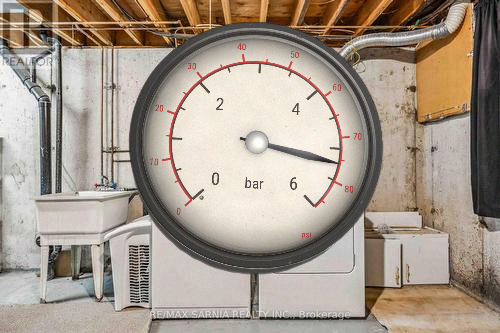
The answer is 5.25 bar
